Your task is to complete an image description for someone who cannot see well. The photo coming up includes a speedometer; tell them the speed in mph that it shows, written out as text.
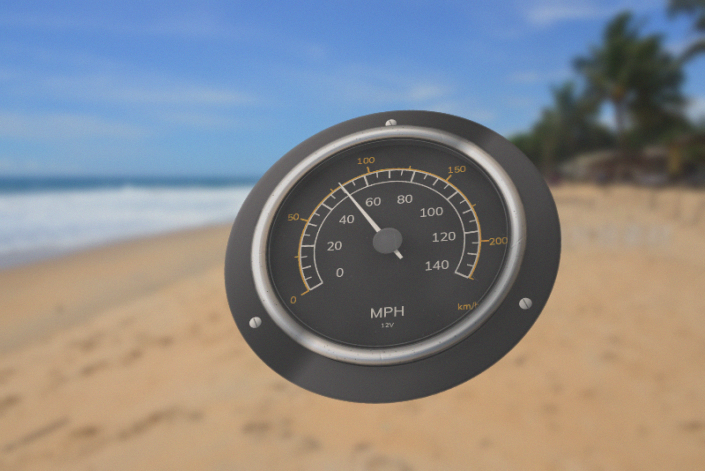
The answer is 50 mph
